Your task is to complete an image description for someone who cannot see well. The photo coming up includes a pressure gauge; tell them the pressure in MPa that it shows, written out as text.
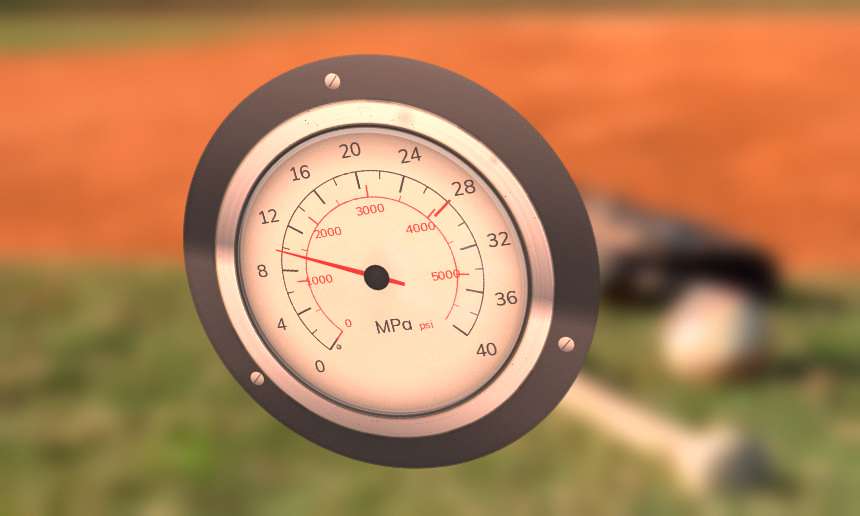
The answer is 10 MPa
